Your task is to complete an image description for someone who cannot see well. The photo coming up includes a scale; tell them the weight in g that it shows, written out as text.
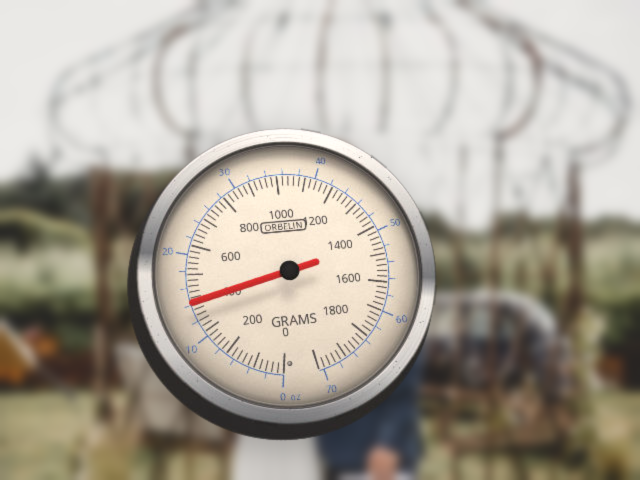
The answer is 400 g
